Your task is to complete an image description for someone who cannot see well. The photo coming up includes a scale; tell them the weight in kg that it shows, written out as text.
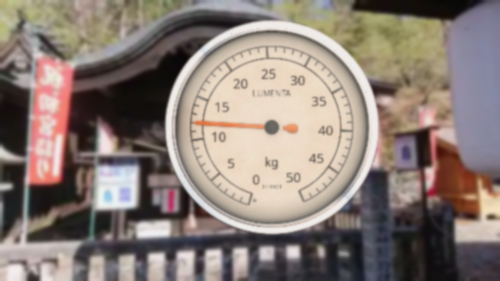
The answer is 12 kg
